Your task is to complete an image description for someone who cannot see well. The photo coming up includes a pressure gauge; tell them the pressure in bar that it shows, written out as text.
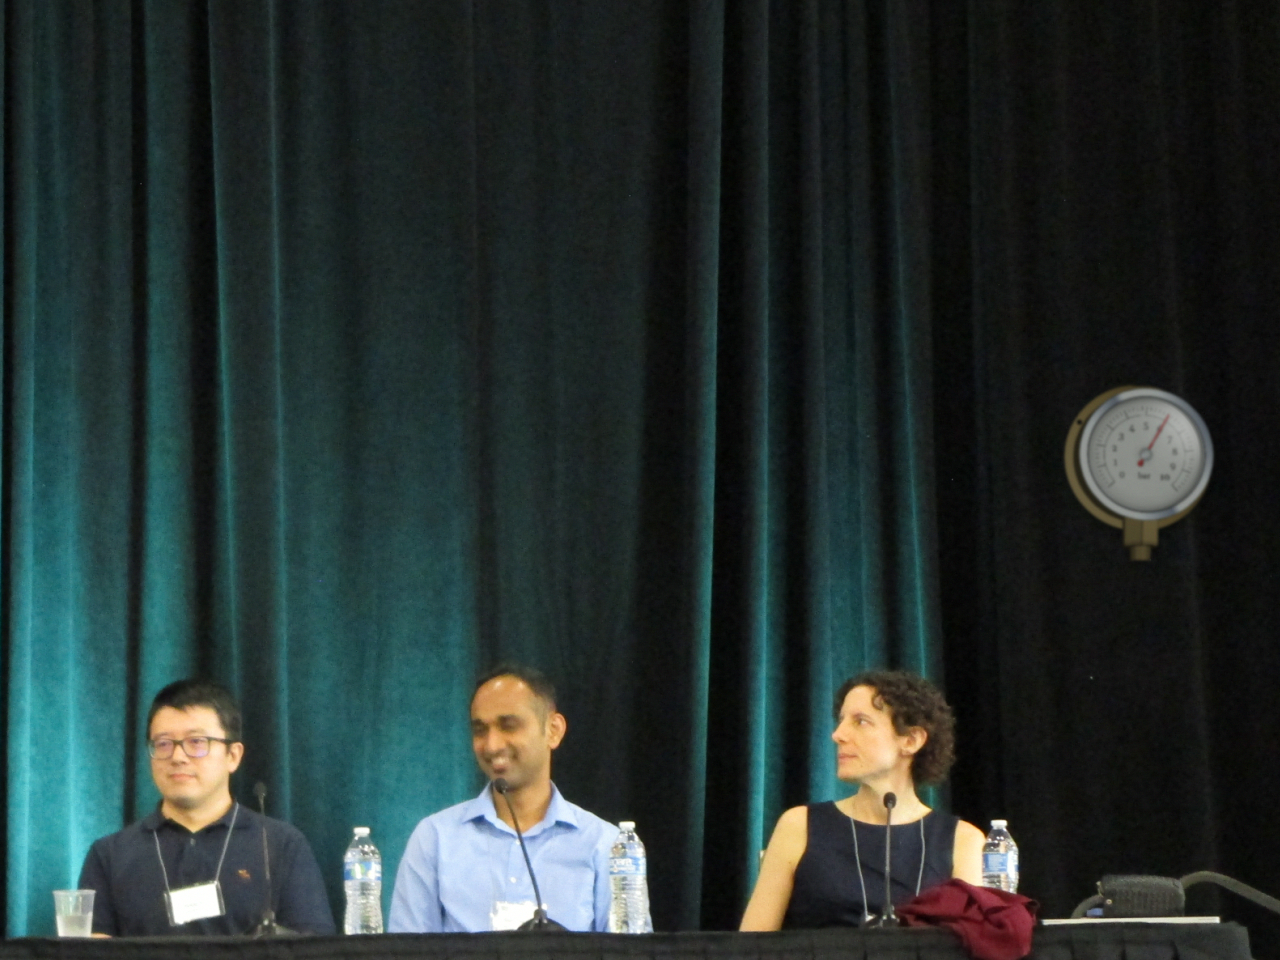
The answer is 6 bar
